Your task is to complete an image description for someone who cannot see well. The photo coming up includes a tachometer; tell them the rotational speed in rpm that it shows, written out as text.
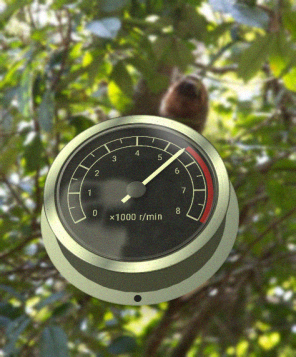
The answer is 5500 rpm
